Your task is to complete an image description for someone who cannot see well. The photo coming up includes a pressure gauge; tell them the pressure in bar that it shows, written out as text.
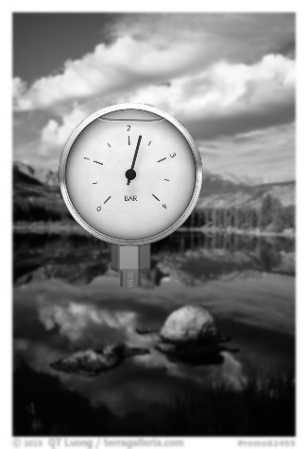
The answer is 2.25 bar
